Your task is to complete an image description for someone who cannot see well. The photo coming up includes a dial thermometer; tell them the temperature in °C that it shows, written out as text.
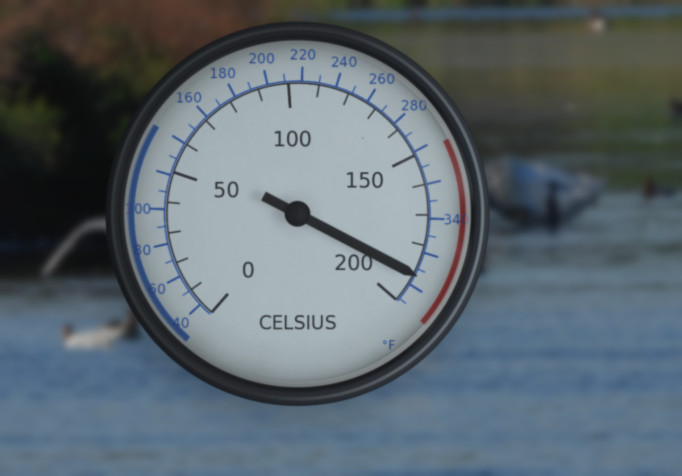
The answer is 190 °C
